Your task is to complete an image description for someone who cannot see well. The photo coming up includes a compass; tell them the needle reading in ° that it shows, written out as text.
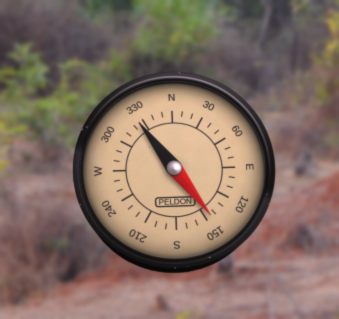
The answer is 145 °
